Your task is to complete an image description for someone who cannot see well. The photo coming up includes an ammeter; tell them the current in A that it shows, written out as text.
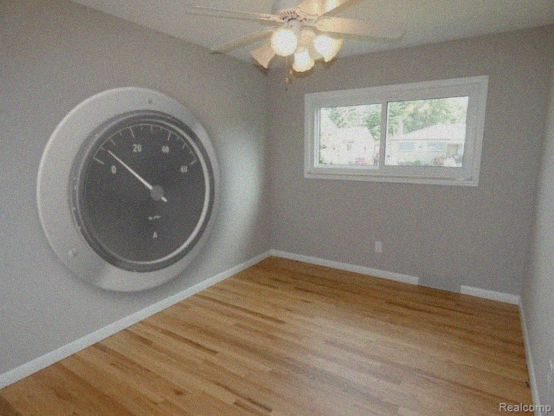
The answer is 5 A
